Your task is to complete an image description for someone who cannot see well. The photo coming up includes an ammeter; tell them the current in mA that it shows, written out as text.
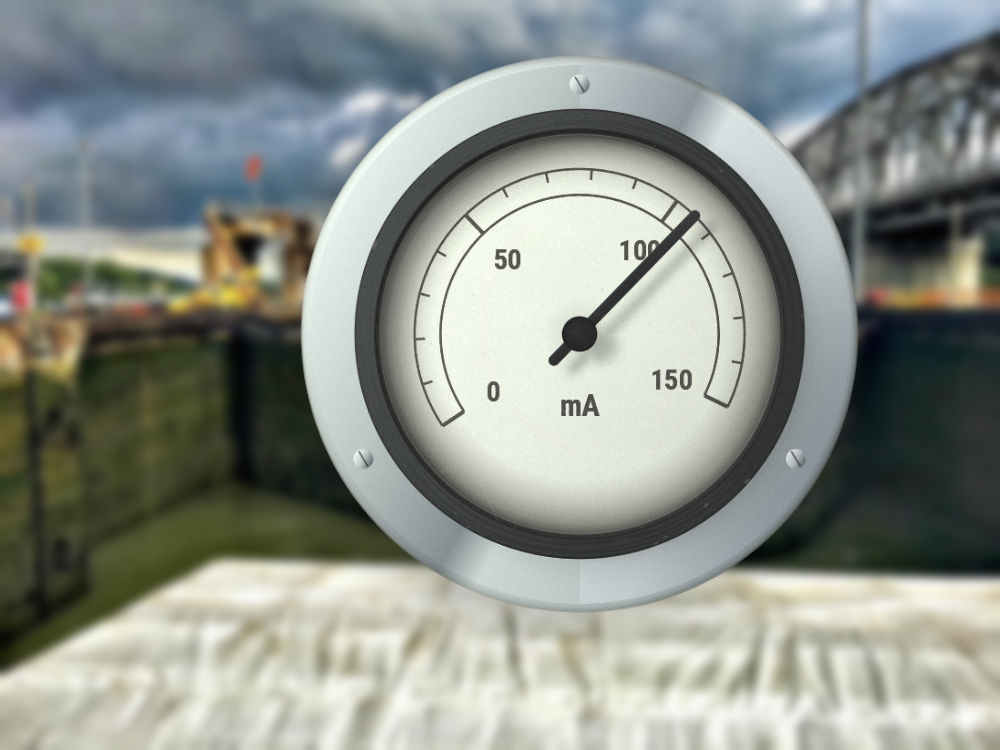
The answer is 105 mA
